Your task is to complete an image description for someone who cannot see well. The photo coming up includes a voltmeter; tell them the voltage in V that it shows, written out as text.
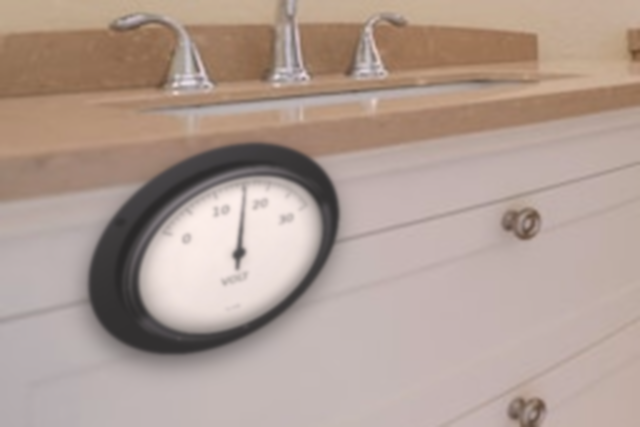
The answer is 15 V
